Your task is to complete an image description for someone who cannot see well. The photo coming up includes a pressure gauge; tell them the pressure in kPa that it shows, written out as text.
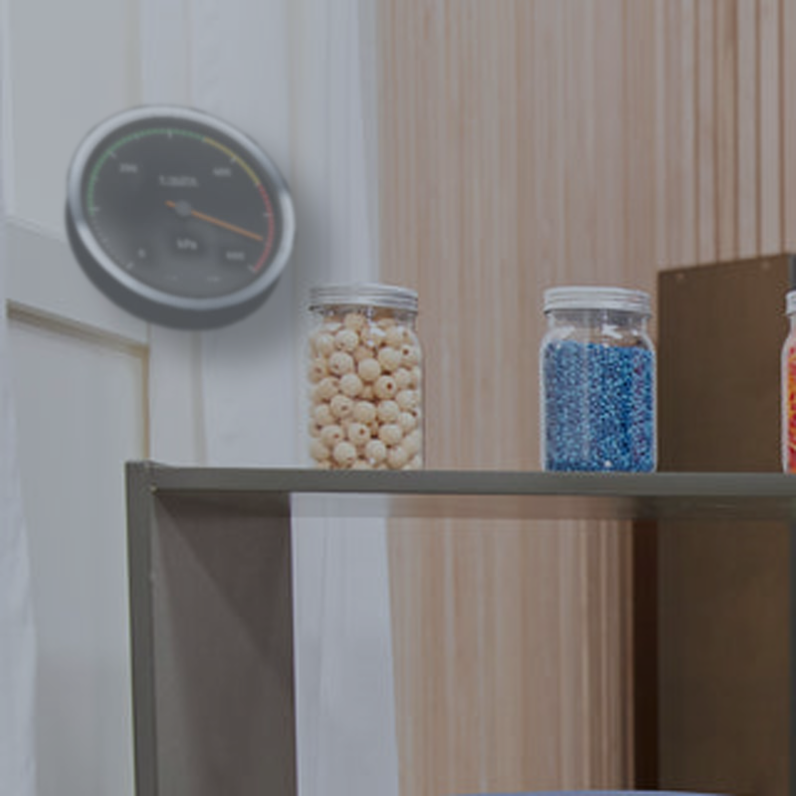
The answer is 550 kPa
